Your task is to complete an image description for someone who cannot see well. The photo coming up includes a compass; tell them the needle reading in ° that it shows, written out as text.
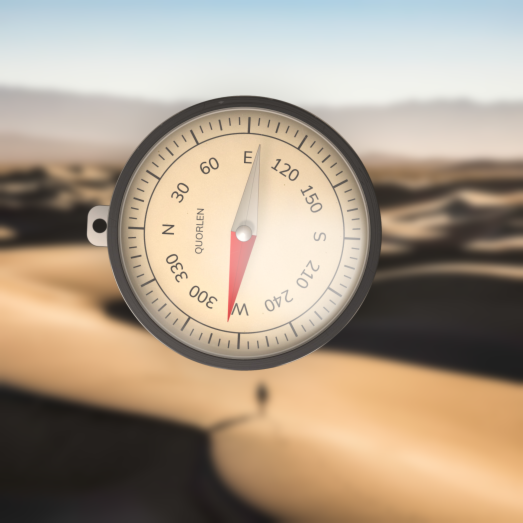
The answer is 277.5 °
